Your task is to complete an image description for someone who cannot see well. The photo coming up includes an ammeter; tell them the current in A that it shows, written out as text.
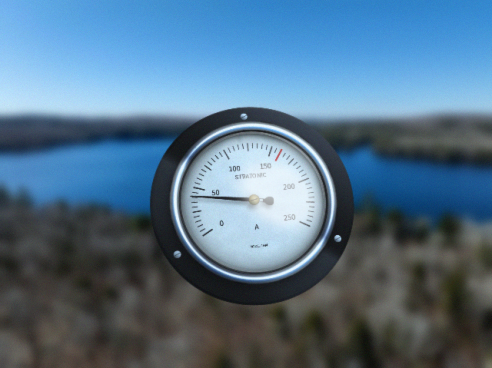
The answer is 40 A
